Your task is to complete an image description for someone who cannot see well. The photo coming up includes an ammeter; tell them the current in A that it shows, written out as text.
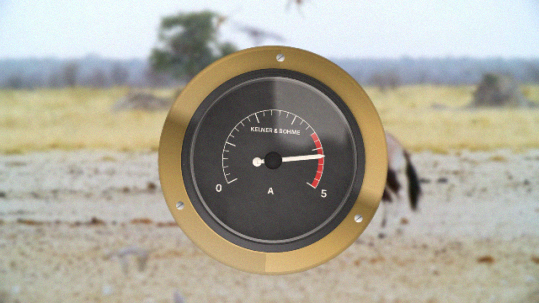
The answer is 4.2 A
